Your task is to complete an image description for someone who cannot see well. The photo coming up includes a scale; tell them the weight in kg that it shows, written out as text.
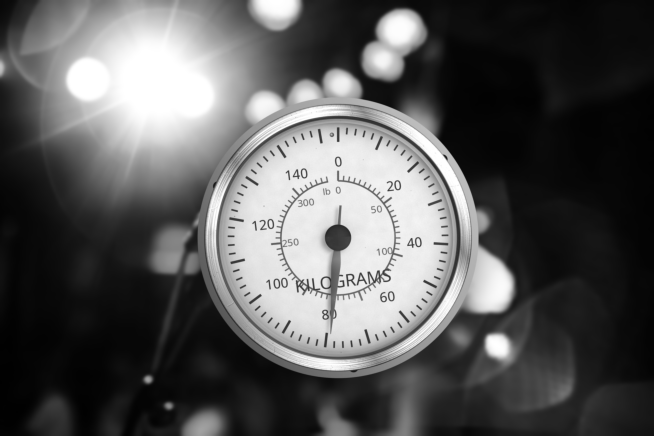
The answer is 79 kg
